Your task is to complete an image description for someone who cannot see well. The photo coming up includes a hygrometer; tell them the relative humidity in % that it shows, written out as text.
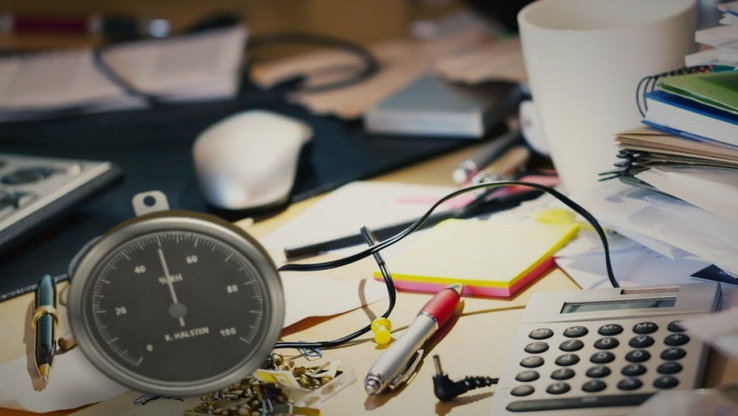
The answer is 50 %
